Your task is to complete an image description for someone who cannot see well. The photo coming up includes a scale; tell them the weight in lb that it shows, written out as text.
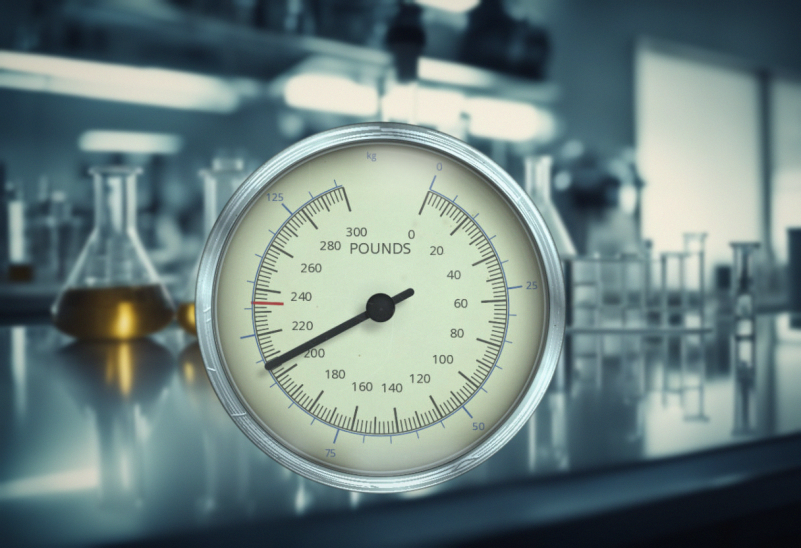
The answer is 206 lb
